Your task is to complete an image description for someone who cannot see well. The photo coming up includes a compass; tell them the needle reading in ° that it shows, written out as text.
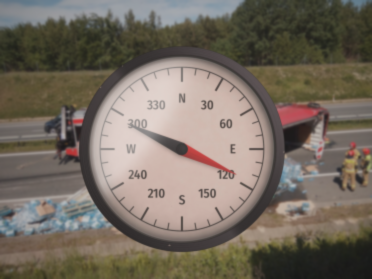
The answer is 115 °
